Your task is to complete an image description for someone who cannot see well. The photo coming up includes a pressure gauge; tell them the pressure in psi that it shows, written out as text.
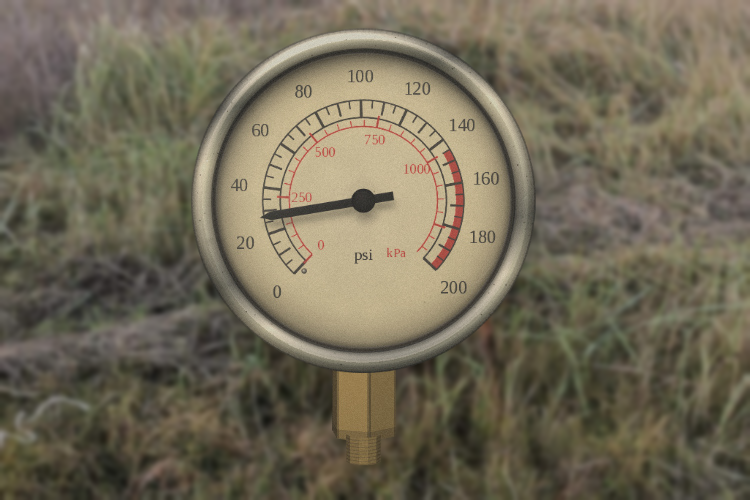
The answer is 27.5 psi
